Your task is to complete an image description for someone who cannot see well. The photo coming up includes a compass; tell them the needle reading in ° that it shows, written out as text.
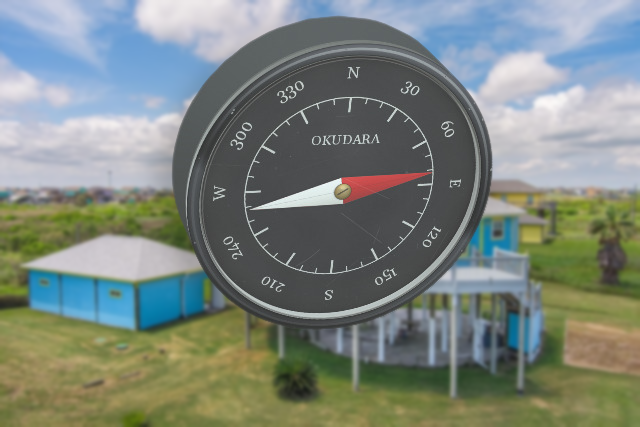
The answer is 80 °
